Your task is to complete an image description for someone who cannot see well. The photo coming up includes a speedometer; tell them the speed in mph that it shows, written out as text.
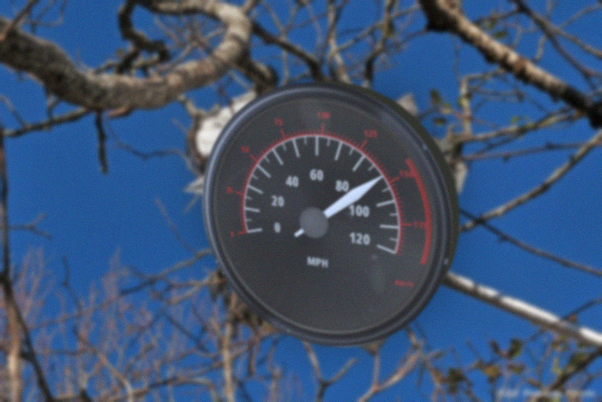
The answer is 90 mph
